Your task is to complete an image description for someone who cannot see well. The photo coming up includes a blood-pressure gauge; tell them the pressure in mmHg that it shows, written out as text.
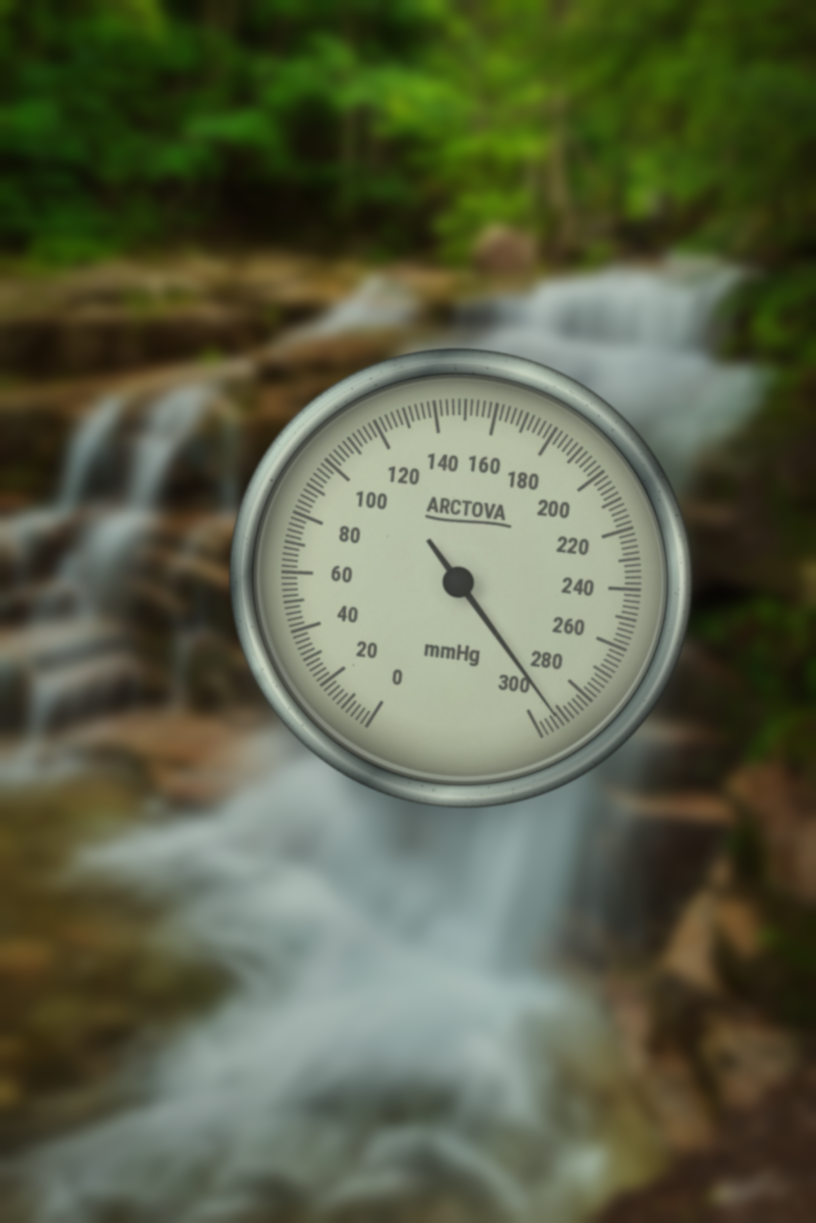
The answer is 292 mmHg
